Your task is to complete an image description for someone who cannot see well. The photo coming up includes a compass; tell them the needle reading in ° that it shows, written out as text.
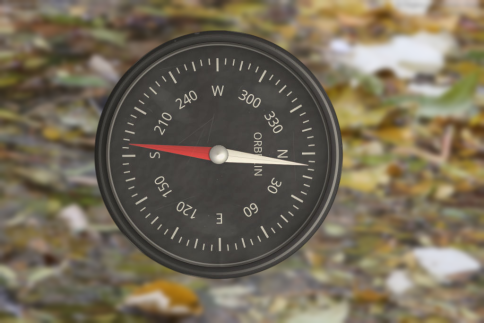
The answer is 187.5 °
